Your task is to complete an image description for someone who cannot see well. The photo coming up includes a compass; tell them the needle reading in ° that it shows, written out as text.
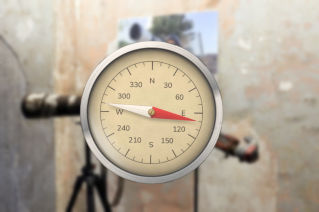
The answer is 100 °
